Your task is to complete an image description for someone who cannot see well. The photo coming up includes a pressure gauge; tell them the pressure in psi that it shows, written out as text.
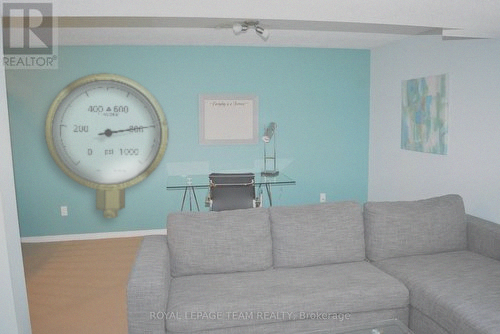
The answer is 800 psi
